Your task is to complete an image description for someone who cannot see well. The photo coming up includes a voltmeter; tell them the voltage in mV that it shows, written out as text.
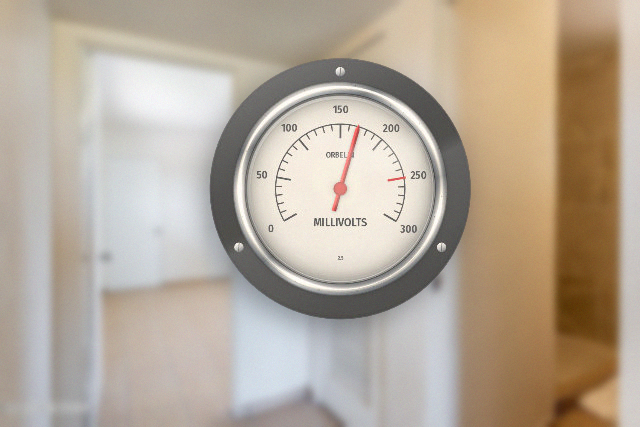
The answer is 170 mV
